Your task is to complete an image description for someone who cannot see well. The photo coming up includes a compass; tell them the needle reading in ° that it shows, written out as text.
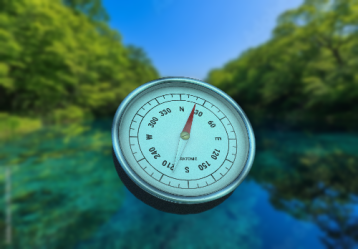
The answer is 20 °
